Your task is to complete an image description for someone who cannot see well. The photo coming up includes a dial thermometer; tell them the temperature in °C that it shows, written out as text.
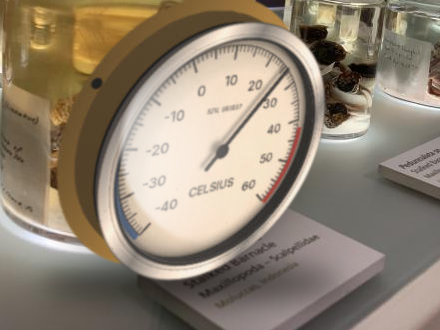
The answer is 25 °C
